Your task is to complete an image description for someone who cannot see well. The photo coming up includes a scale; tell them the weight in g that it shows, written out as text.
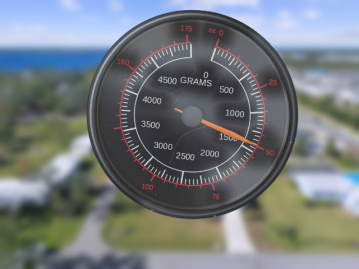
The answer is 1400 g
